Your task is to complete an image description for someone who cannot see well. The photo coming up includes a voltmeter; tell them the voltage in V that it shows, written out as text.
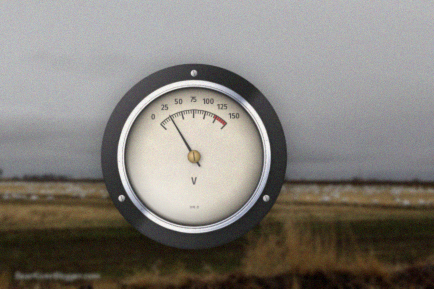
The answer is 25 V
